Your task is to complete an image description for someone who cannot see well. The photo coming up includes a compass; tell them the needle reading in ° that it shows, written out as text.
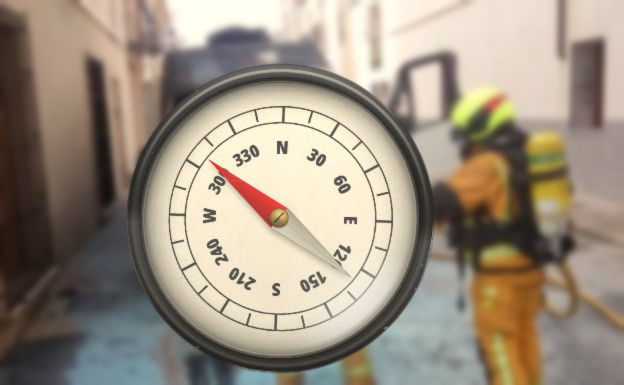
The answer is 307.5 °
